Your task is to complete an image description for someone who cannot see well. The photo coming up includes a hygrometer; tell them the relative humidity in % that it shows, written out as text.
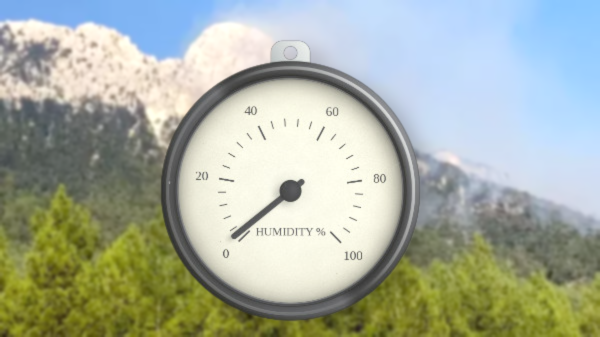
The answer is 2 %
